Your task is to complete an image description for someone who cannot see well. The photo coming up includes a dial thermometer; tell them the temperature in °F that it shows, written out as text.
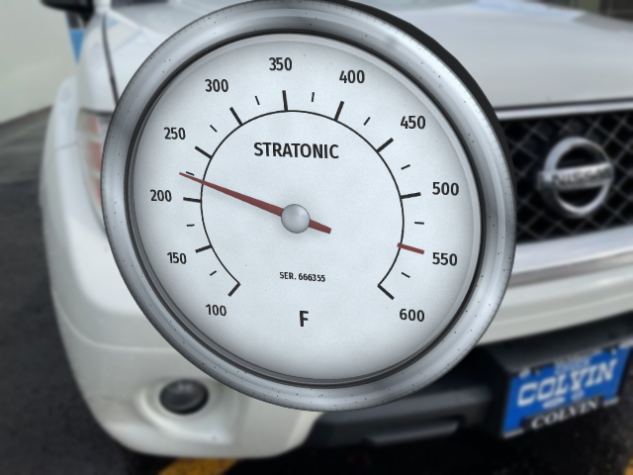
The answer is 225 °F
